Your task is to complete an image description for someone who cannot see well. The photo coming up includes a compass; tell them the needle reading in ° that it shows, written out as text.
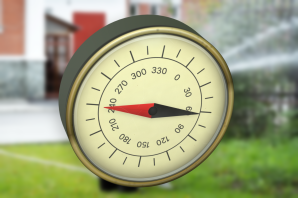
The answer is 240 °
